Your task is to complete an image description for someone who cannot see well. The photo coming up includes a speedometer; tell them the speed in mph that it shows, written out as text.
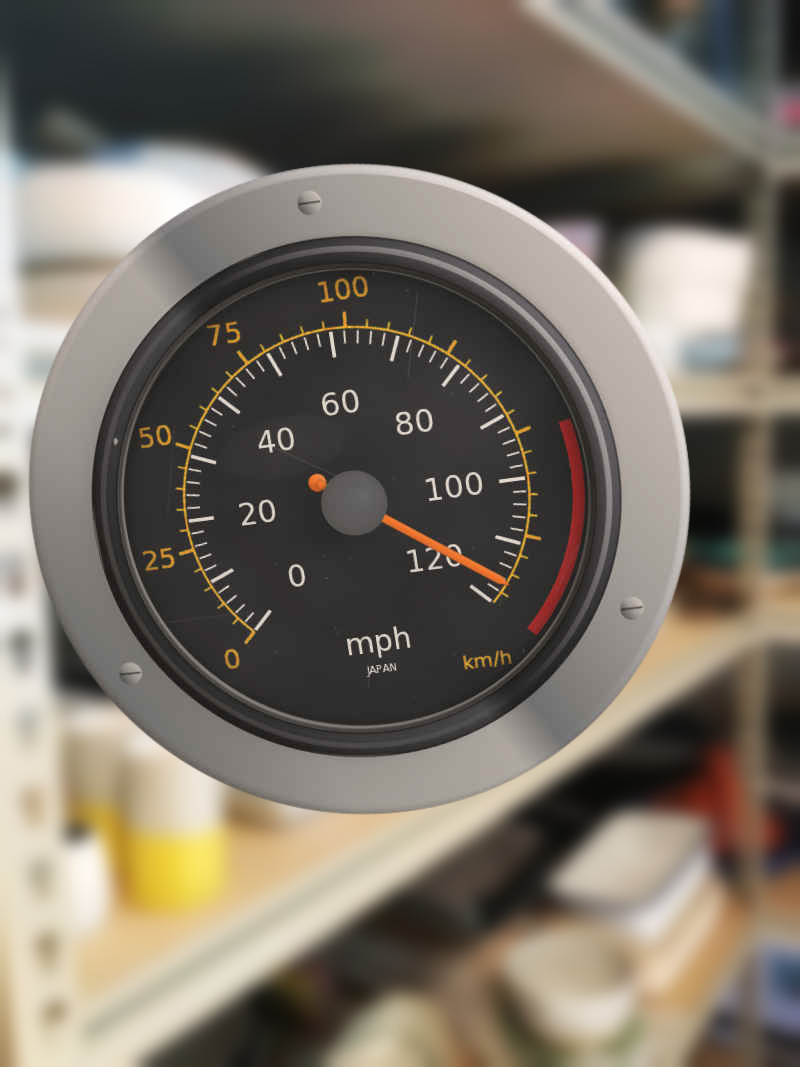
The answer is 116 mph
